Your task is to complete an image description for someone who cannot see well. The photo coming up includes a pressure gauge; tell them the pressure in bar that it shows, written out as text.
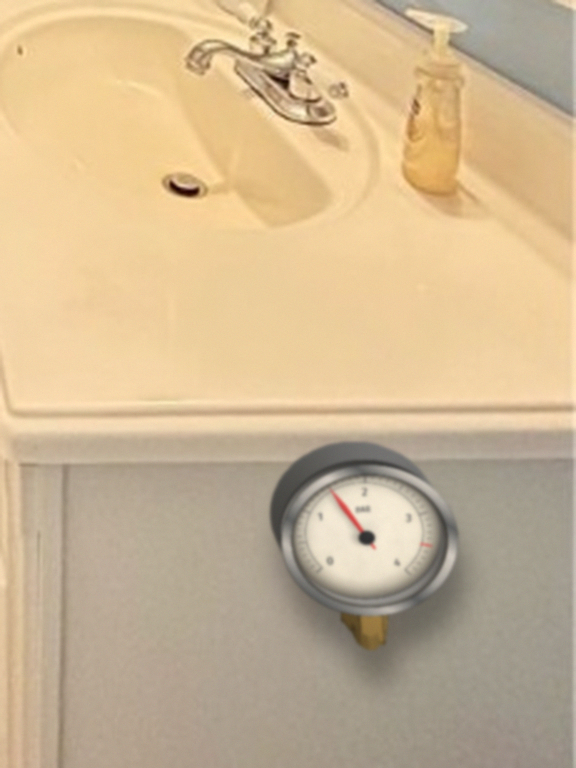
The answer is 1.5 bar
